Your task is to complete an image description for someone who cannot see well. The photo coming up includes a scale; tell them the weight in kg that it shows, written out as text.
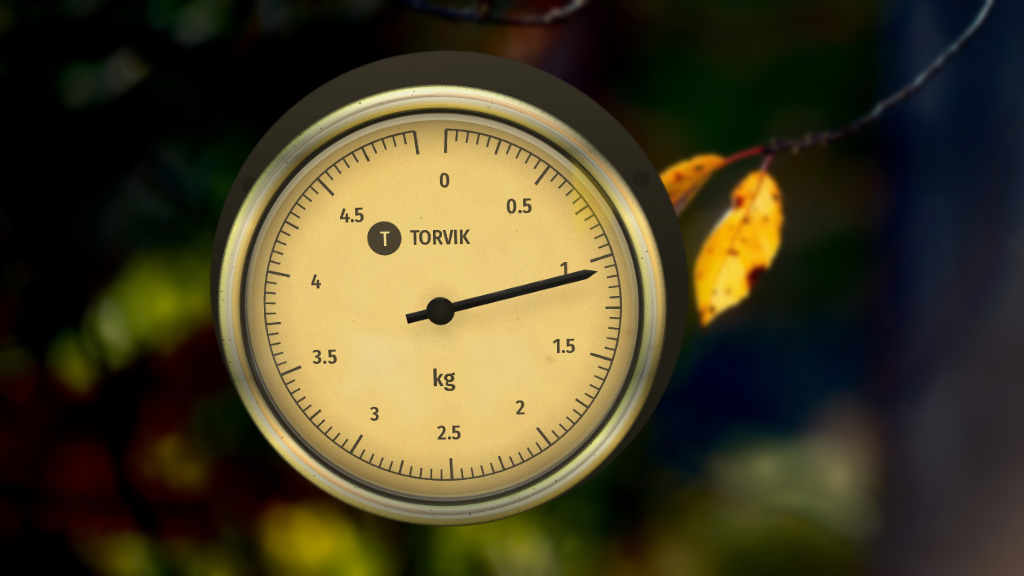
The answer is 1.05 kg
